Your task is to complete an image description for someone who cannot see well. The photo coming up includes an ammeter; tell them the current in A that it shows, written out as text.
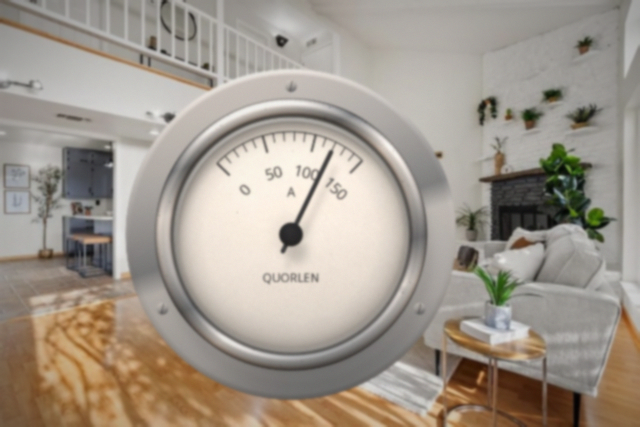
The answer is 120 A
